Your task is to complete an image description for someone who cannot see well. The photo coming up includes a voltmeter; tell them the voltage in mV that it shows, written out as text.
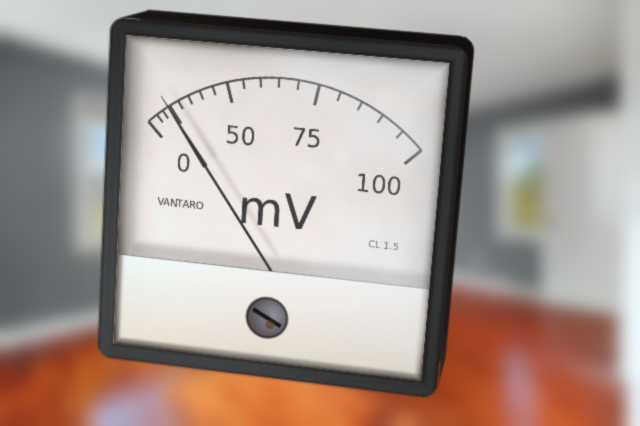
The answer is 25 mV
